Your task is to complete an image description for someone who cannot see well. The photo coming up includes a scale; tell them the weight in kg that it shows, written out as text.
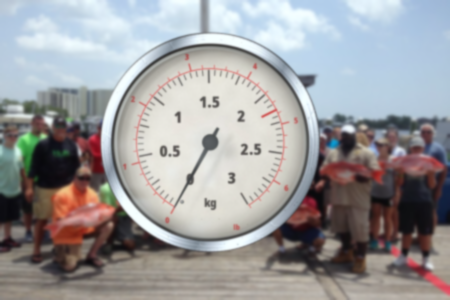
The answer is 0 kg
